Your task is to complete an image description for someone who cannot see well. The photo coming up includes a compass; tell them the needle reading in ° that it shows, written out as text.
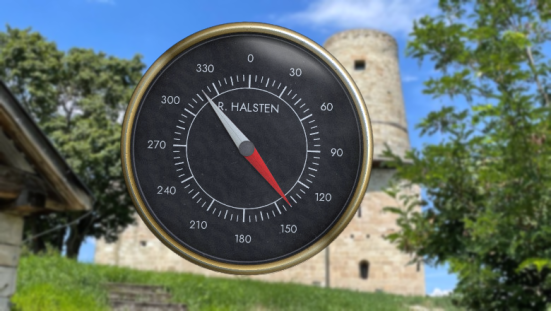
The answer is 140 °
